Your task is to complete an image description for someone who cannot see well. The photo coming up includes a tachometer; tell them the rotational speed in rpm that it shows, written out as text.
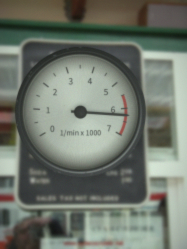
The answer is 6250 rpm
